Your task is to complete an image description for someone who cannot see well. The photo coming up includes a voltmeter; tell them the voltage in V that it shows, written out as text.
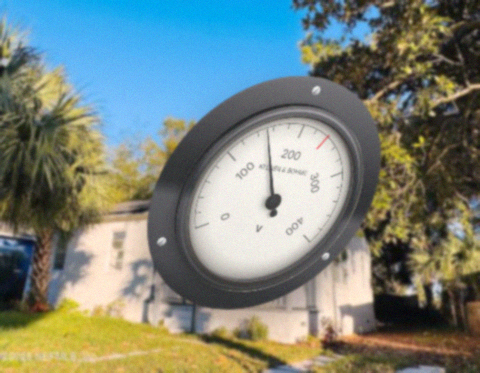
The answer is 150 V
